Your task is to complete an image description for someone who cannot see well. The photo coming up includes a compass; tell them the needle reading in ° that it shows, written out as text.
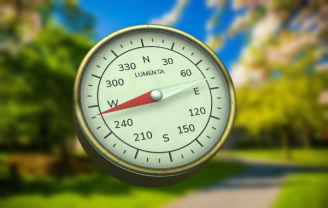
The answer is 260 °
